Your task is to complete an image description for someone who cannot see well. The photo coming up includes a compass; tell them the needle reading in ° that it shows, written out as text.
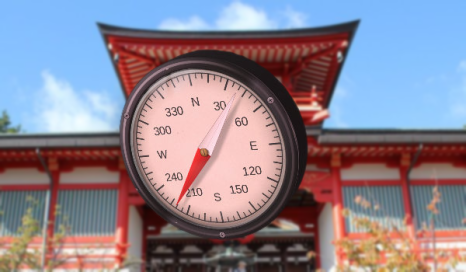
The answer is 220 °
